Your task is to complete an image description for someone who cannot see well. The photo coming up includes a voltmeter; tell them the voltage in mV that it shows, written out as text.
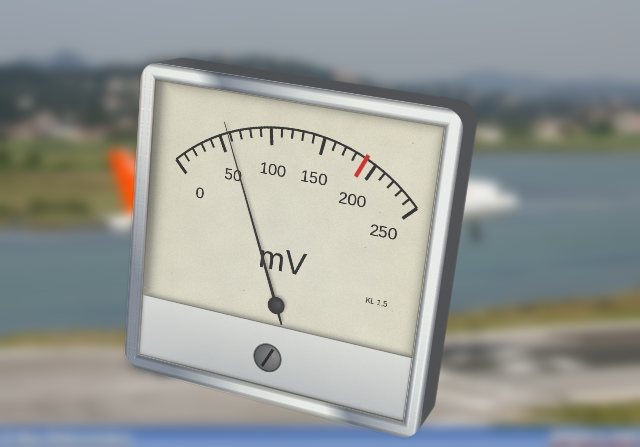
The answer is 60 mV
